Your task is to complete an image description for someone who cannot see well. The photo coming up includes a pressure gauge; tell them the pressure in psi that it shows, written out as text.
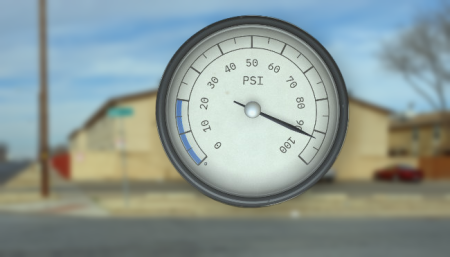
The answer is 92.5 psi
